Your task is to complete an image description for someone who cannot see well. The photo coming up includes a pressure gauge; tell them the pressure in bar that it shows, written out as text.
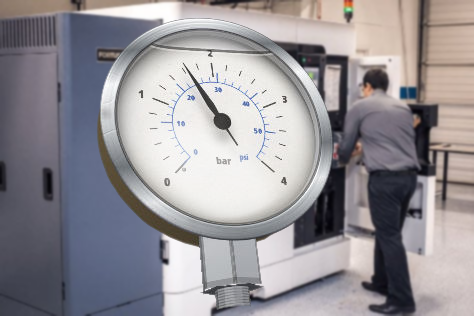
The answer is 1.6 bar
